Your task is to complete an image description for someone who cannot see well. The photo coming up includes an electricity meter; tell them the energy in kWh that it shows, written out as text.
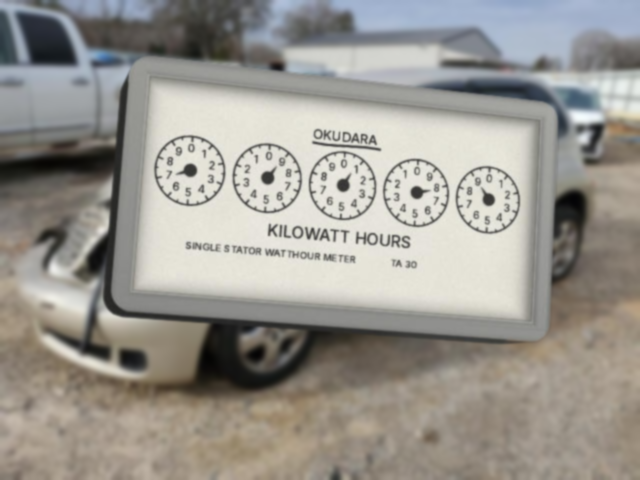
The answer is 69079 kWh
